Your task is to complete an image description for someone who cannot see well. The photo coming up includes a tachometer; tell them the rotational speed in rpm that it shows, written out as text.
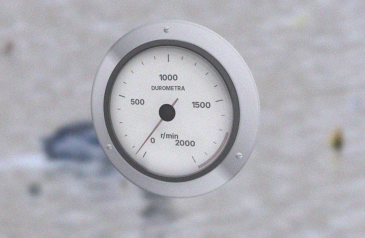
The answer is 50 rpm
